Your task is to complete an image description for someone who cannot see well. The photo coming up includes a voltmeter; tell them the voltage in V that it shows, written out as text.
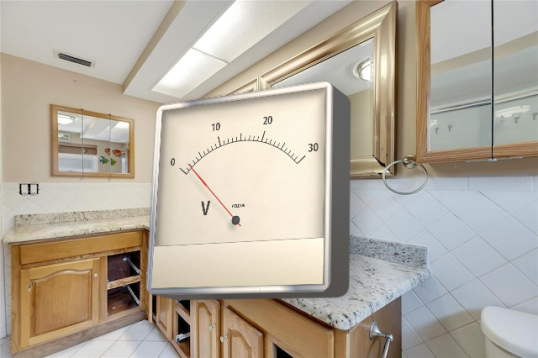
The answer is 2 V
